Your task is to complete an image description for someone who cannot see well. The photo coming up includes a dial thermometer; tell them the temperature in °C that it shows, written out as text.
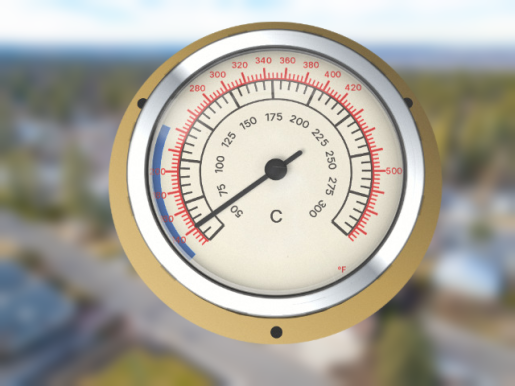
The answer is 60 °C
